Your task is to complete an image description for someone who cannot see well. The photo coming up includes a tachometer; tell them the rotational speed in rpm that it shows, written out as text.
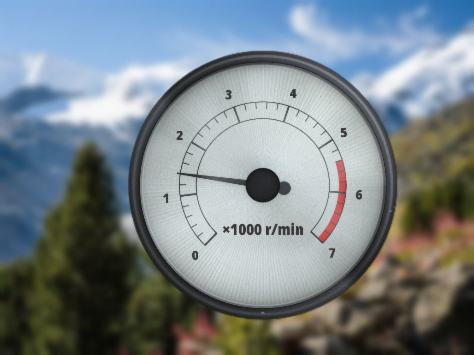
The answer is 1400 rpm
